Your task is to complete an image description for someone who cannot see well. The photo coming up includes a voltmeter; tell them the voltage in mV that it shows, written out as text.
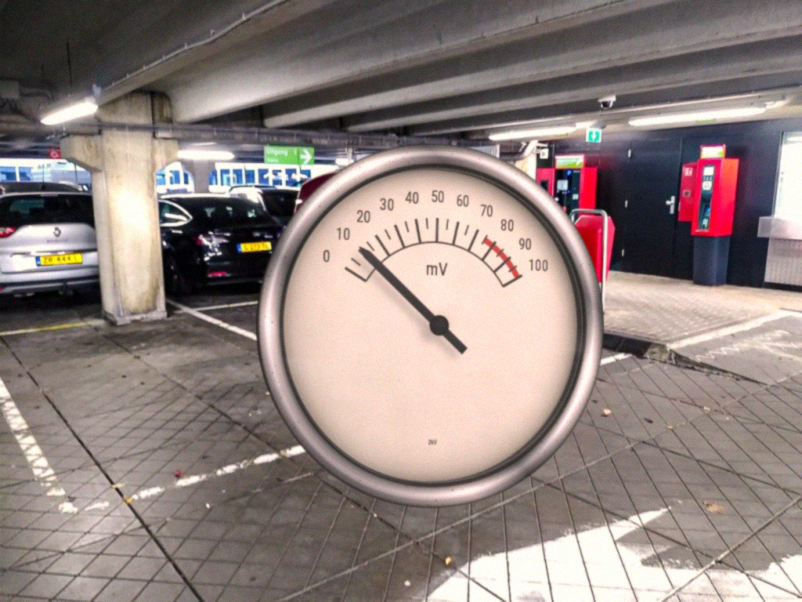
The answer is 10 mV
